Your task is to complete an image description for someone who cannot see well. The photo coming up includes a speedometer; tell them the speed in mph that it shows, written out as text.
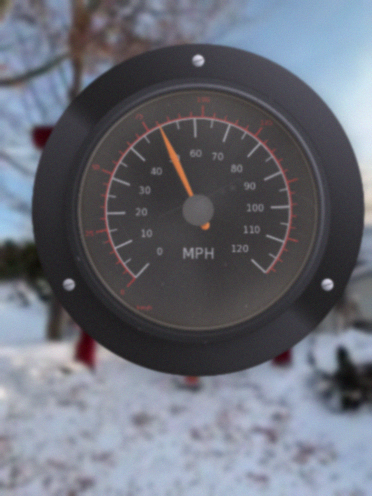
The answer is 50 mph
